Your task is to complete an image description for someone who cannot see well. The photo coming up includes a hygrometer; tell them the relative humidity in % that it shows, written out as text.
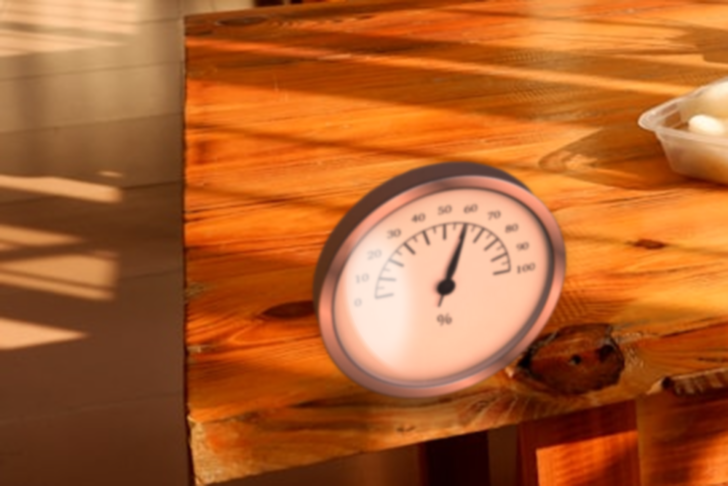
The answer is 60 %
